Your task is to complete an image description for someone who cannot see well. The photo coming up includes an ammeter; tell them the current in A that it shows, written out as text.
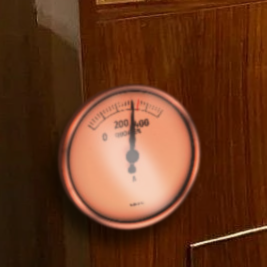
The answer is 300 A
